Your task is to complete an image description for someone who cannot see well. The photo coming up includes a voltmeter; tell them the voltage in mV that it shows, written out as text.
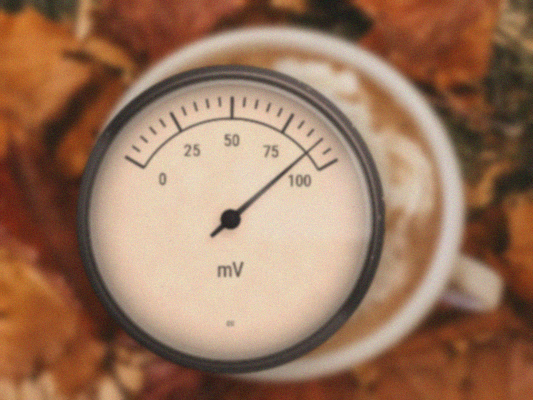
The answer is 90 mV
